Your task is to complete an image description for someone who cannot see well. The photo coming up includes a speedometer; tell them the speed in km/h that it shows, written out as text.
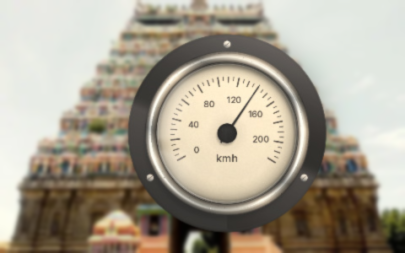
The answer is 140 km/h
